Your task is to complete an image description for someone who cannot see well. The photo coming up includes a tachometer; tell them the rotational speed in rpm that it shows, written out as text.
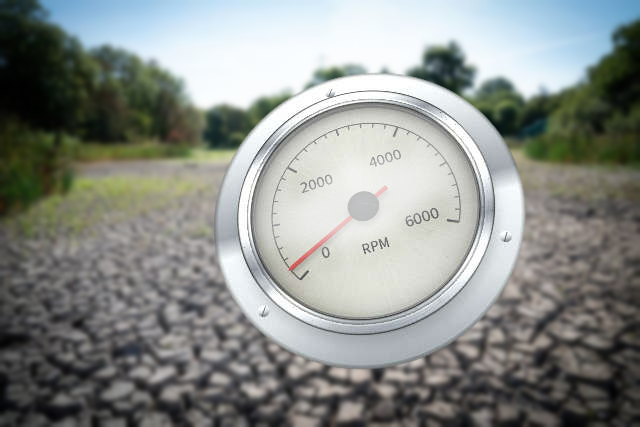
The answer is 200 rpm
